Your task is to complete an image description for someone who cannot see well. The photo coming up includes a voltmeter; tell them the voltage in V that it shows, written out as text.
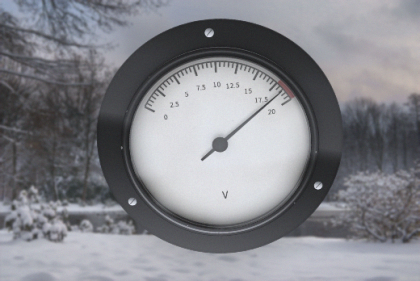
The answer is 18.5 V
